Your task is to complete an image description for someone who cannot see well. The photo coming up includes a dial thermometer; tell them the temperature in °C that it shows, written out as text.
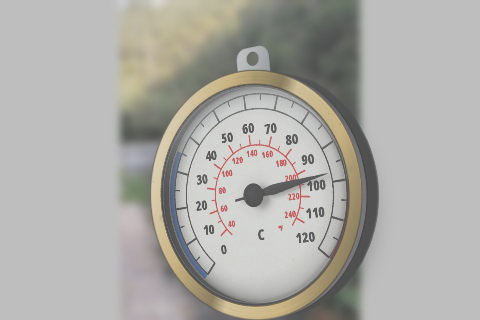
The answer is 97.5 °C
